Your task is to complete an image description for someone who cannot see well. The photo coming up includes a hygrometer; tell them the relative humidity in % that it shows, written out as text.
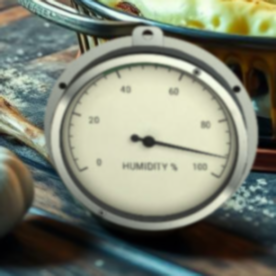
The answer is 92 %
